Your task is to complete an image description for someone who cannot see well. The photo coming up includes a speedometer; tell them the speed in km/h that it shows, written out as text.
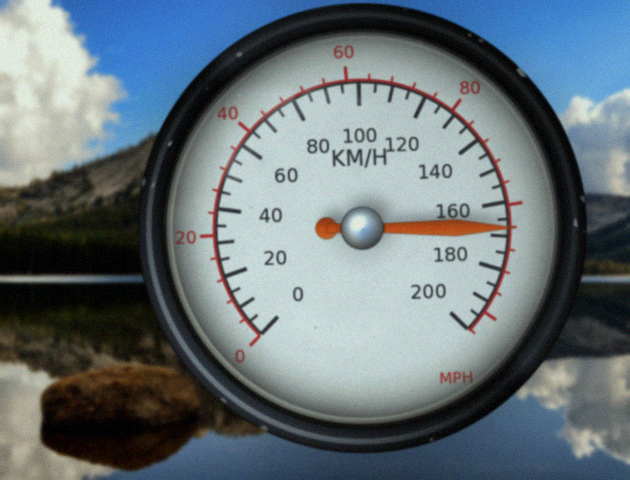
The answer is 167.5 km/h
